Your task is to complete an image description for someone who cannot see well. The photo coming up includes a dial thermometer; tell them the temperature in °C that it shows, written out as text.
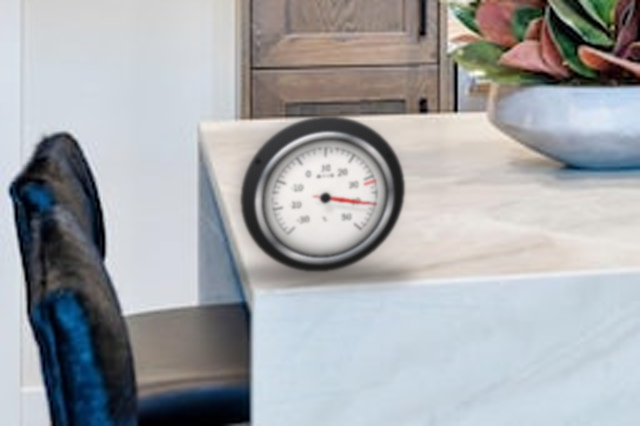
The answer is 40 °C
